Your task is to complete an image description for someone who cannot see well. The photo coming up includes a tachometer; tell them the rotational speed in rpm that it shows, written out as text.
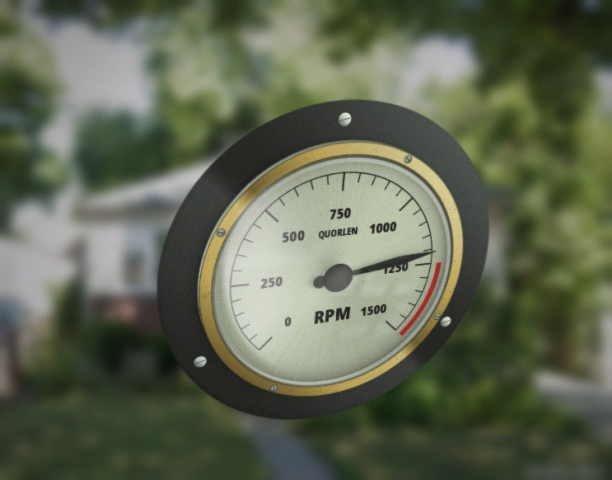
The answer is 1200 rpm
